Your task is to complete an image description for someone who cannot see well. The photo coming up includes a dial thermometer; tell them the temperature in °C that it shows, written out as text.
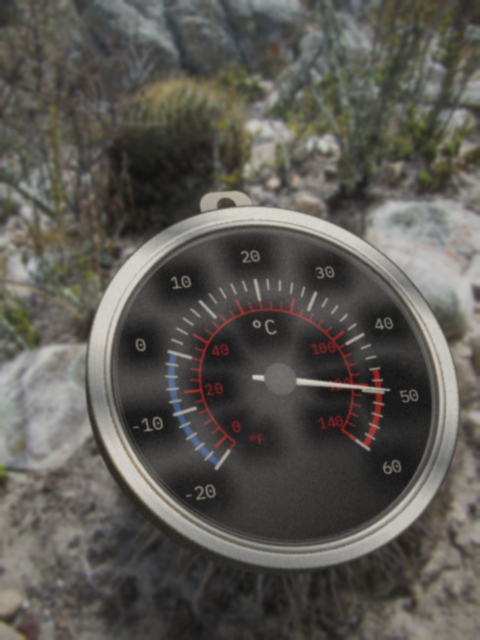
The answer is 50 °C
